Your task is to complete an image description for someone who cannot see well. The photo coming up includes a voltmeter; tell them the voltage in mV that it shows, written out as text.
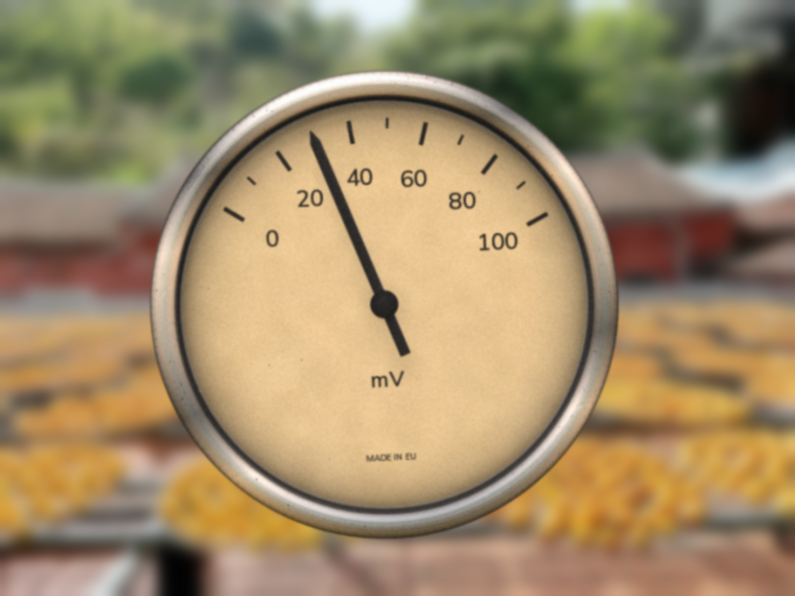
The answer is 30 mV
